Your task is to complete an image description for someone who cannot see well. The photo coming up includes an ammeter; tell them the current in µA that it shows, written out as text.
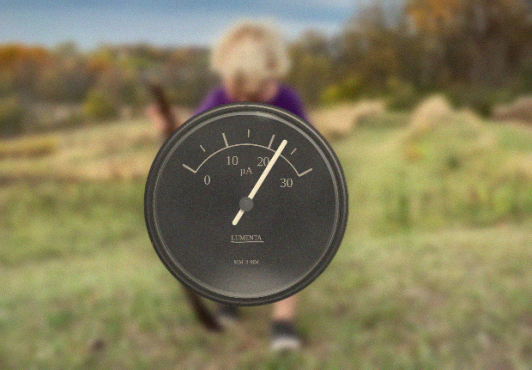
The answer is 22.5 µA
